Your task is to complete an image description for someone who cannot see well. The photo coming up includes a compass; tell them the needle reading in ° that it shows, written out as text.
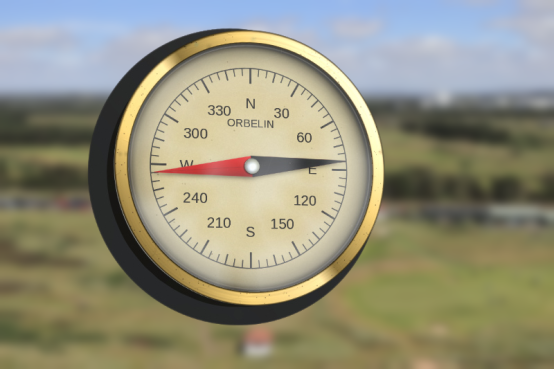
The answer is 265 °
